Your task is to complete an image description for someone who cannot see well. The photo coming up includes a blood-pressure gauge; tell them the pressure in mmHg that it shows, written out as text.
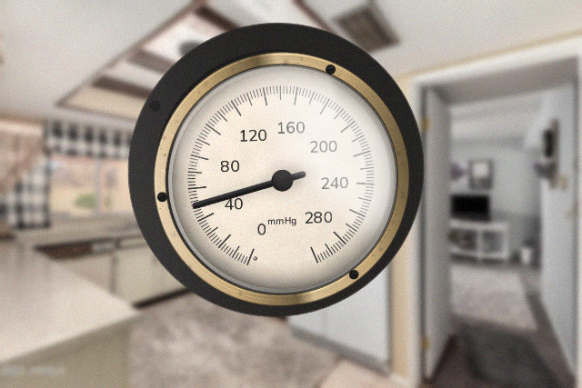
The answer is 50 mmHg
